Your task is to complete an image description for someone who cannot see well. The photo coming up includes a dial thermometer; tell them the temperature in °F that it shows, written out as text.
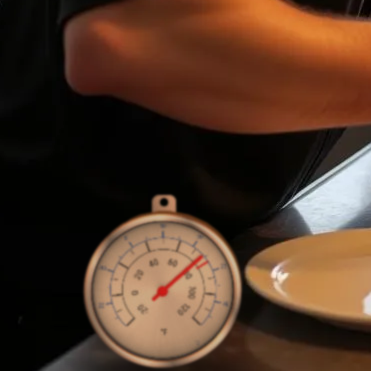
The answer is 75 °F
